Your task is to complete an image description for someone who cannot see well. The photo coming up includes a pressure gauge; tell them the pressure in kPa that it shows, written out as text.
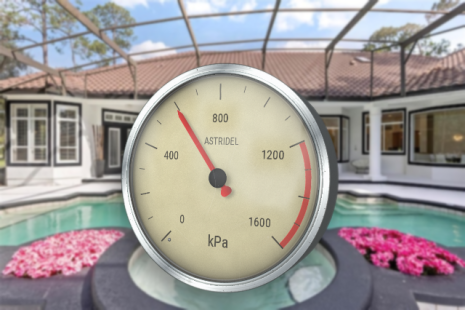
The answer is 600 kPa
